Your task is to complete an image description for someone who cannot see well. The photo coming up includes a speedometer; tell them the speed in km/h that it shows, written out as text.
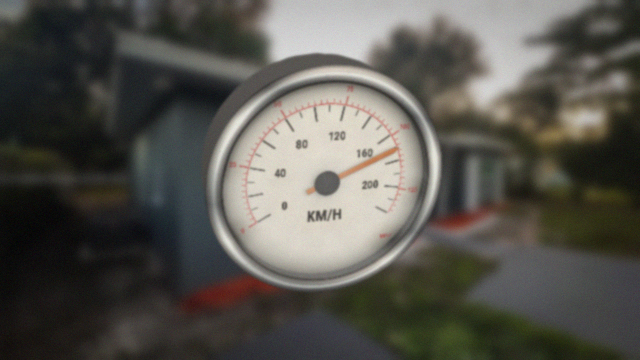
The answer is 170 km/h
